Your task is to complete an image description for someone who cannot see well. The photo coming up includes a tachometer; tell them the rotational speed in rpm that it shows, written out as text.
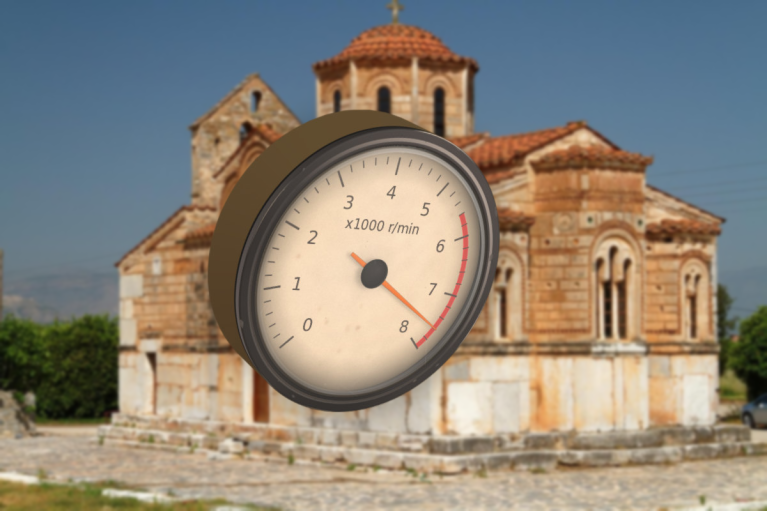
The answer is 7600 rpm
